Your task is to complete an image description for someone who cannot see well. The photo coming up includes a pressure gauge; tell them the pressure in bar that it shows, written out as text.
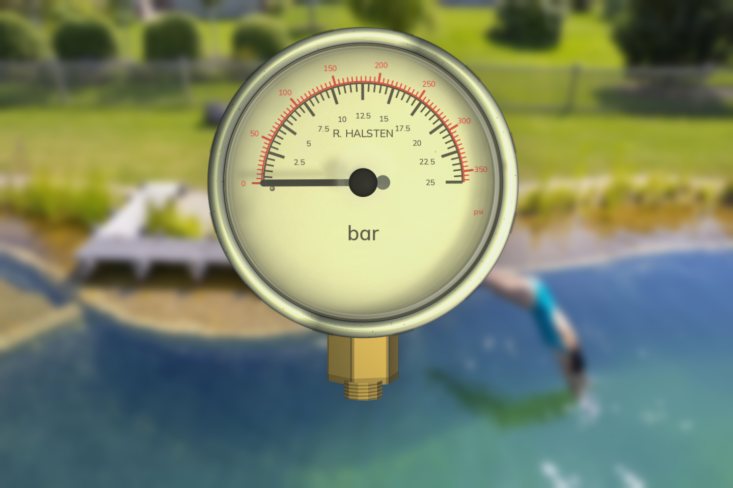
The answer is 0 bar
